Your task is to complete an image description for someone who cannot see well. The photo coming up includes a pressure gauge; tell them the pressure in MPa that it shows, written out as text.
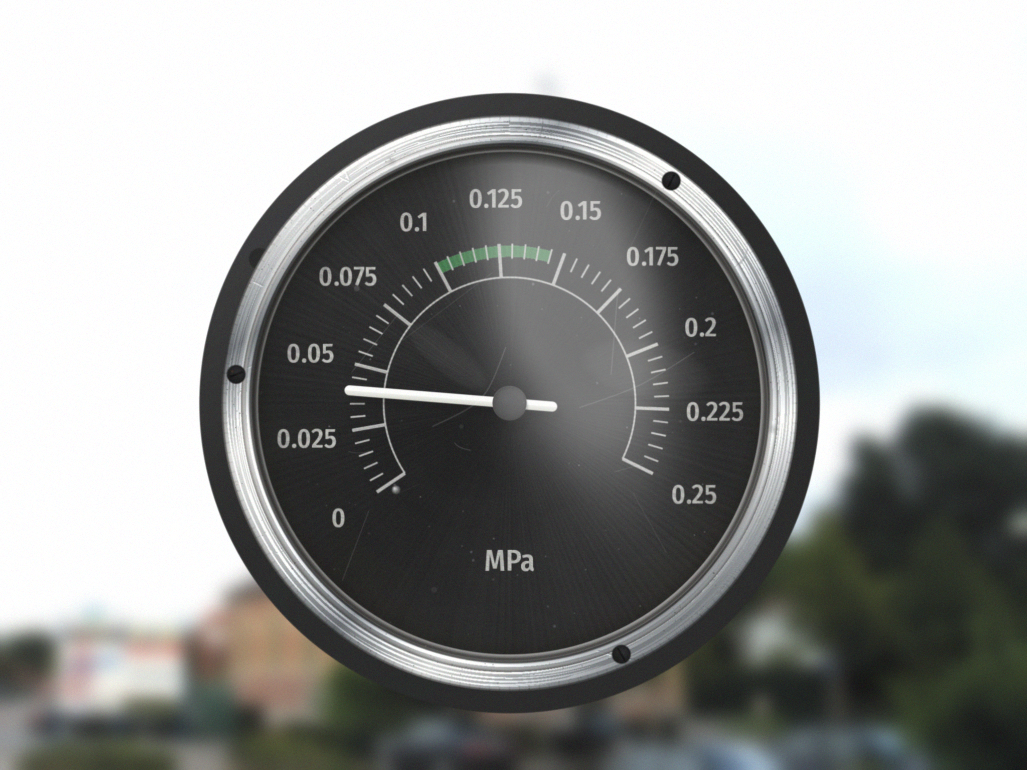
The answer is 0.04 MPa
